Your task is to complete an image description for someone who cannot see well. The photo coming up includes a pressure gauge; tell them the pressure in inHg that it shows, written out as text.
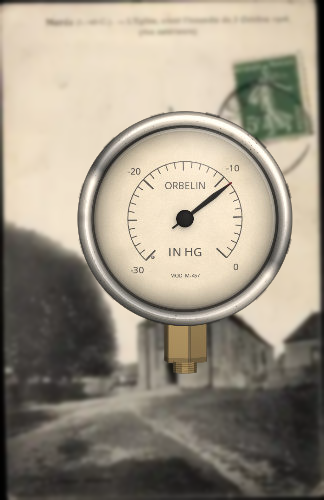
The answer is -9 inHg
